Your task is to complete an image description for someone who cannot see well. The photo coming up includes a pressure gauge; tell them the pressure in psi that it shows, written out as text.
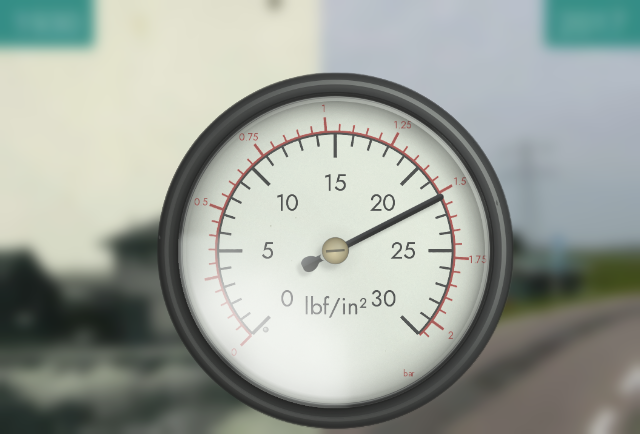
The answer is 22 psi
